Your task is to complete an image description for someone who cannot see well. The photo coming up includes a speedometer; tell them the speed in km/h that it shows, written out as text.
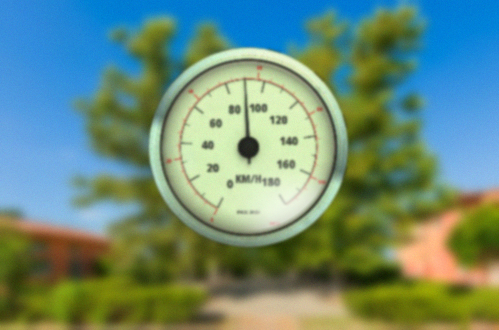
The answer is 90 km/h
